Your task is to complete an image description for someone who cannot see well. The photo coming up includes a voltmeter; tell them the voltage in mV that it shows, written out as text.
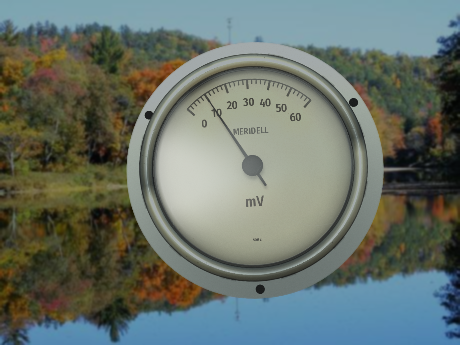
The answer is 10 mV
